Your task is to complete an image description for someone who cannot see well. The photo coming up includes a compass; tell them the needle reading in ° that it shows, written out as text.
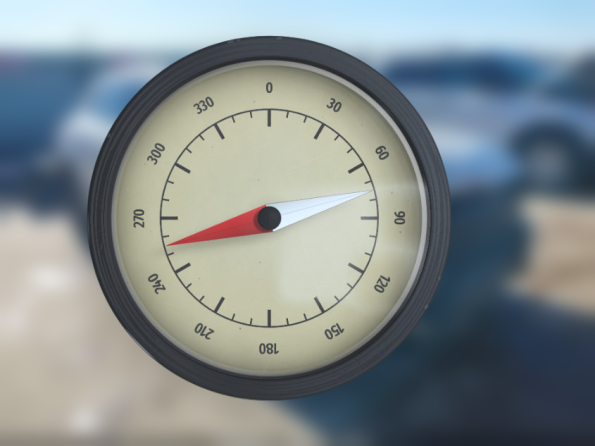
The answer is 255 °
